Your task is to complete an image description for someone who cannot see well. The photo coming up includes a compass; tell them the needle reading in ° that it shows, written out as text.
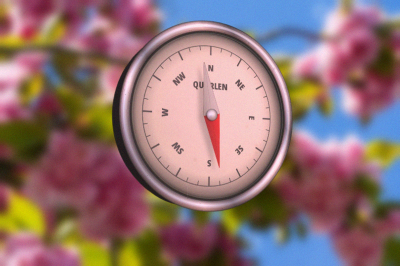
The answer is 170 °
